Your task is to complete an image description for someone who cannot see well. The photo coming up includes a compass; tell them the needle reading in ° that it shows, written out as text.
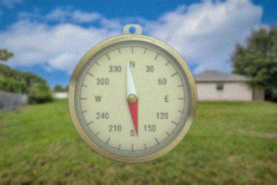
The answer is 172.5 °
